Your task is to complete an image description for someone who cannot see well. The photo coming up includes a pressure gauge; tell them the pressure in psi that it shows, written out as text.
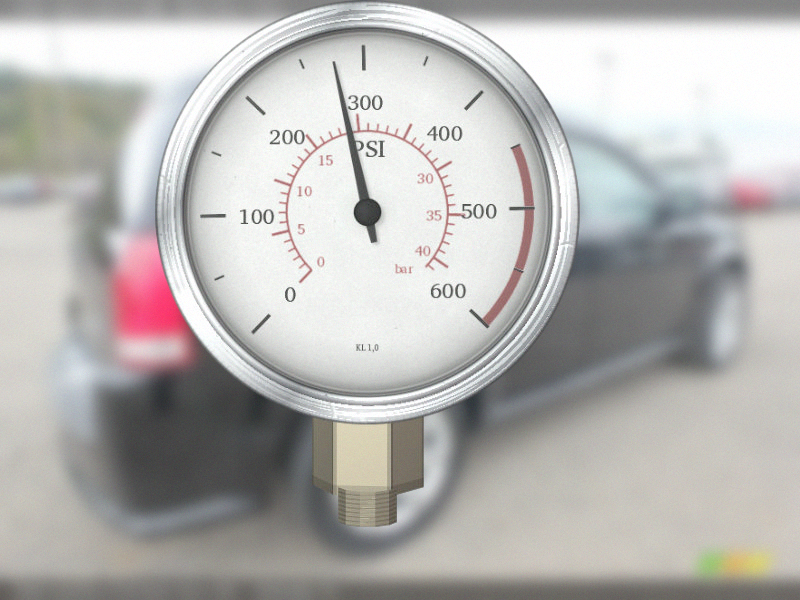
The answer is 275 psi
